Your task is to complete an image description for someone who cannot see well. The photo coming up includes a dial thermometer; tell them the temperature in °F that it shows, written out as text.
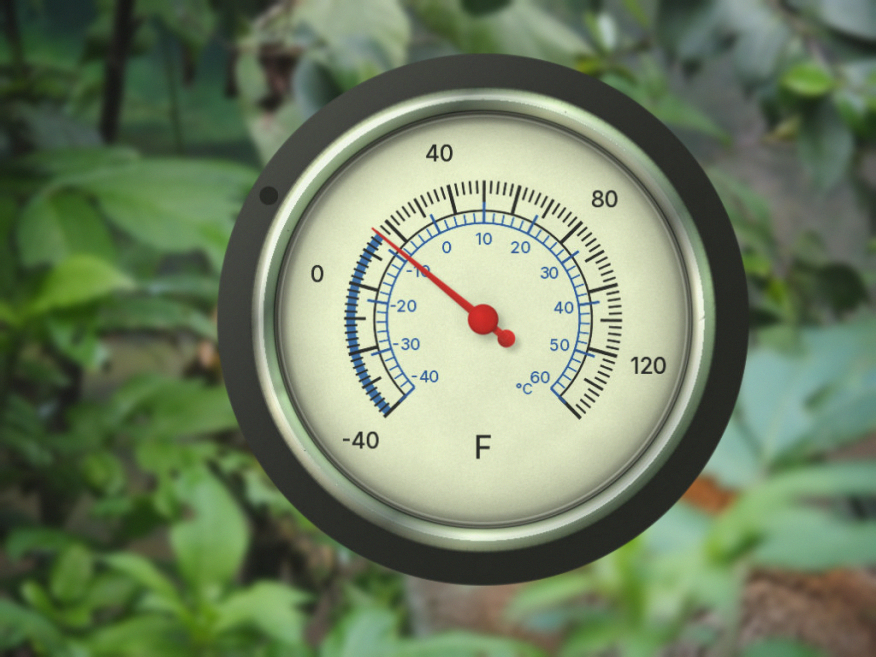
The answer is 16 °F
